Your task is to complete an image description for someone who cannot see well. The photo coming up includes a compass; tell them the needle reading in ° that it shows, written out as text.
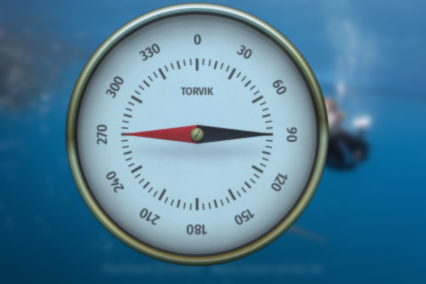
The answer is 270 °
